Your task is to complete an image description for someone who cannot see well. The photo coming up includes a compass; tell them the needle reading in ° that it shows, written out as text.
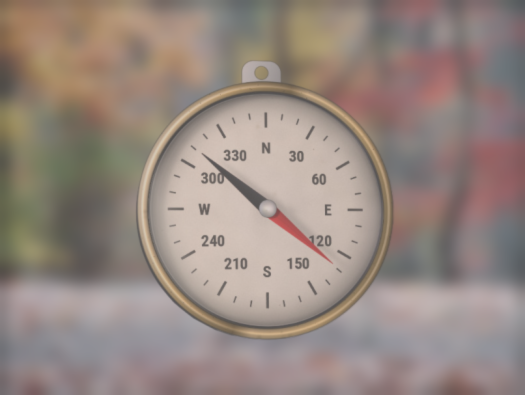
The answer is 130 °
